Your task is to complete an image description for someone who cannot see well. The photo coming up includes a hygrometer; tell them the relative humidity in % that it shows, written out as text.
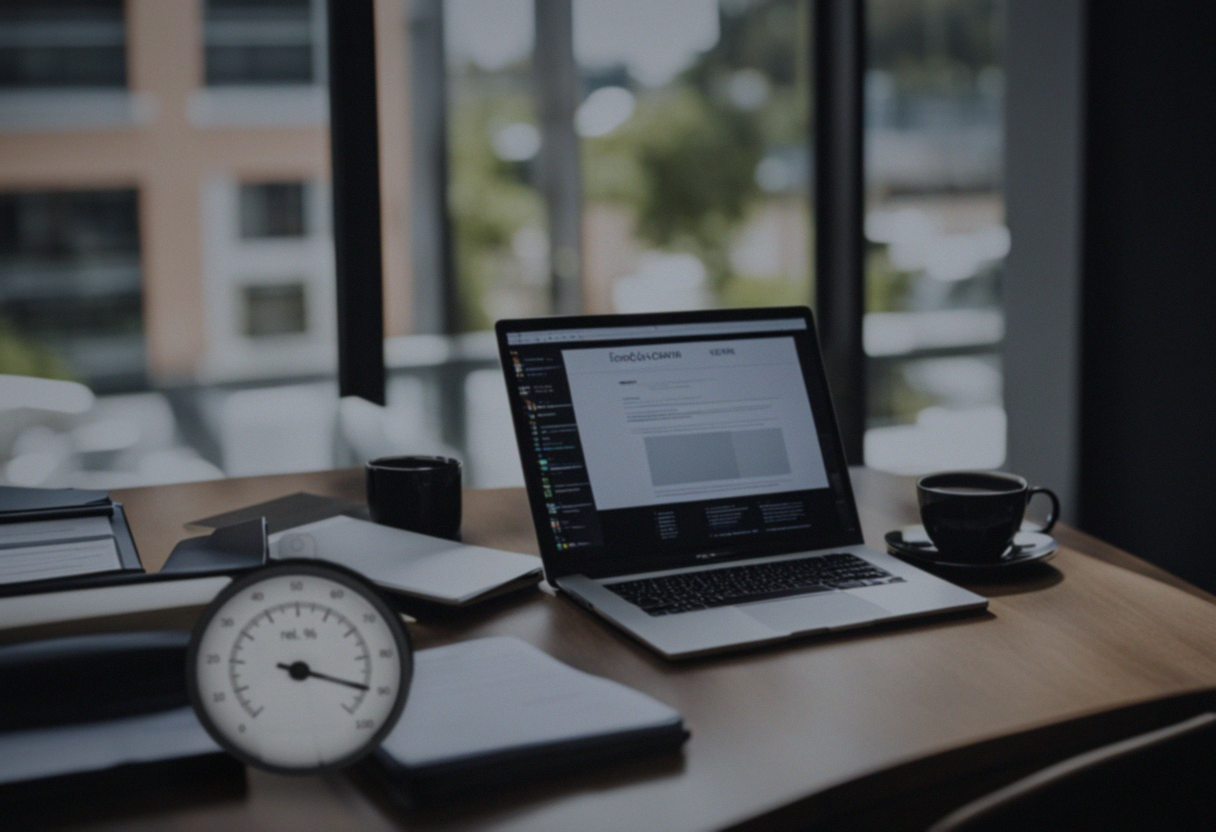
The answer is 90 %
